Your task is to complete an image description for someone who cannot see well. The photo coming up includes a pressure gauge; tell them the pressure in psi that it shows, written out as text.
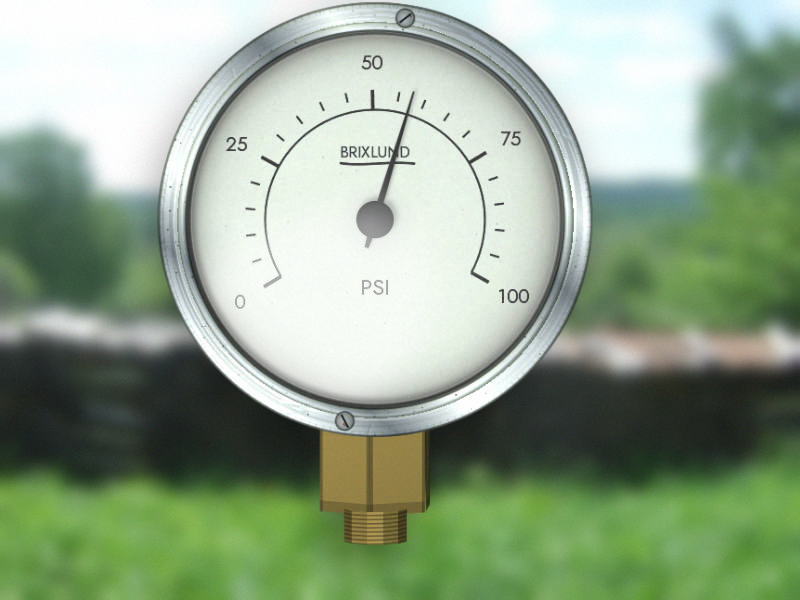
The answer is 57.5 psi
